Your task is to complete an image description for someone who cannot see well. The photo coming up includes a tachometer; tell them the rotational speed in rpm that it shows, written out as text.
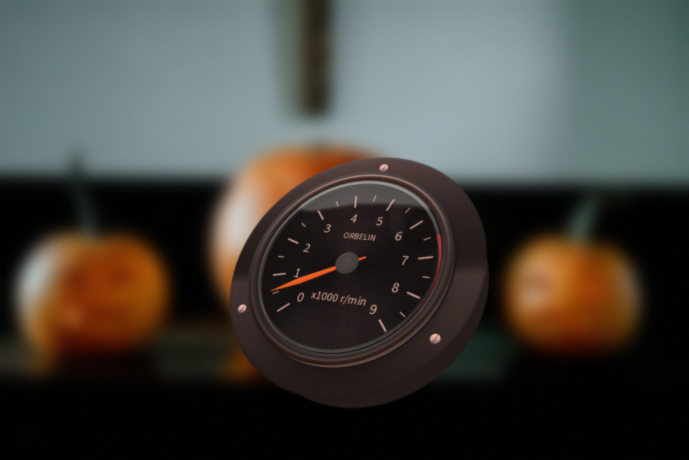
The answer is 500 rpm
